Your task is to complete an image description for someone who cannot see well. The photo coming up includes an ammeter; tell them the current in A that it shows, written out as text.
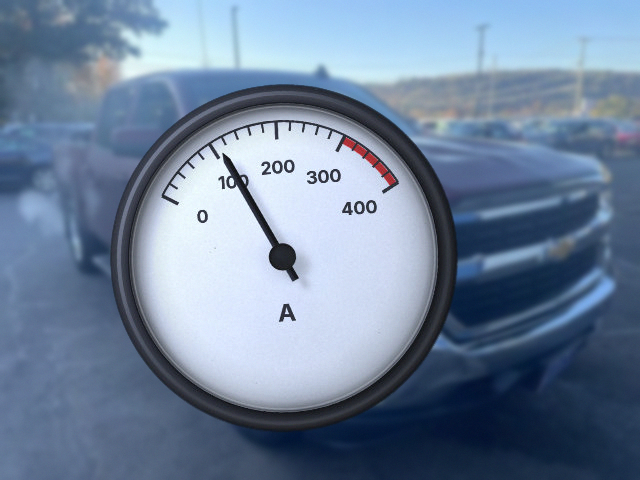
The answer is 110 A
